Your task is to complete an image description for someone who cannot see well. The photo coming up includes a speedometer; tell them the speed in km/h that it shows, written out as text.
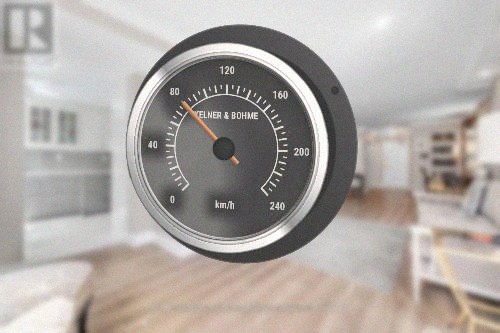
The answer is 80 km/h
